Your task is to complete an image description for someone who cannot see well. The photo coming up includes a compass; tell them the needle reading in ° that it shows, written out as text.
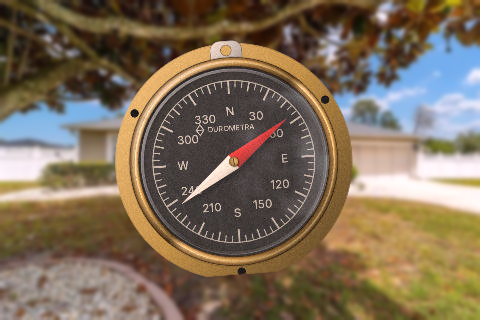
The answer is 55 °
